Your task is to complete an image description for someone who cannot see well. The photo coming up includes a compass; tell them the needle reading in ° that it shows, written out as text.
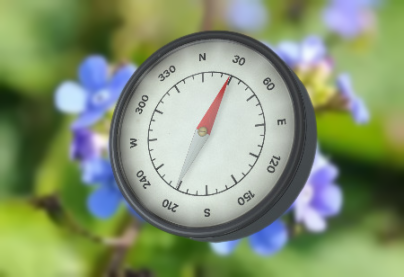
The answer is 30 °
